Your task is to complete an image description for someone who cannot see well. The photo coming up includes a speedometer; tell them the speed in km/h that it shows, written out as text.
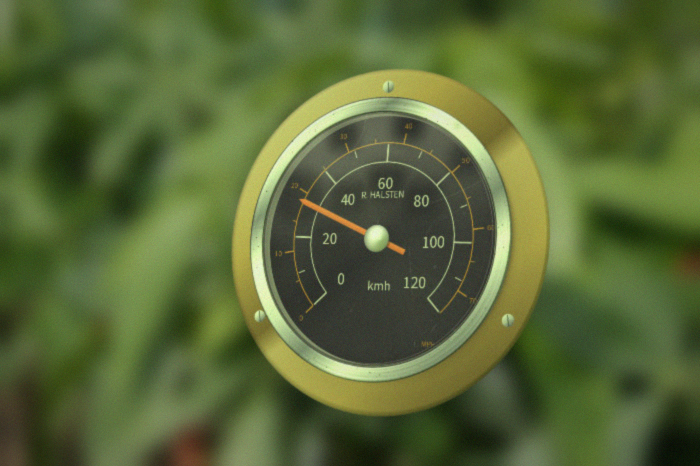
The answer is 30 km/h
